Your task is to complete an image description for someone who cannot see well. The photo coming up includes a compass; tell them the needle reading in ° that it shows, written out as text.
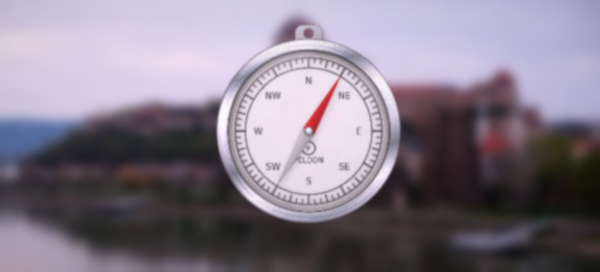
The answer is 30 °
